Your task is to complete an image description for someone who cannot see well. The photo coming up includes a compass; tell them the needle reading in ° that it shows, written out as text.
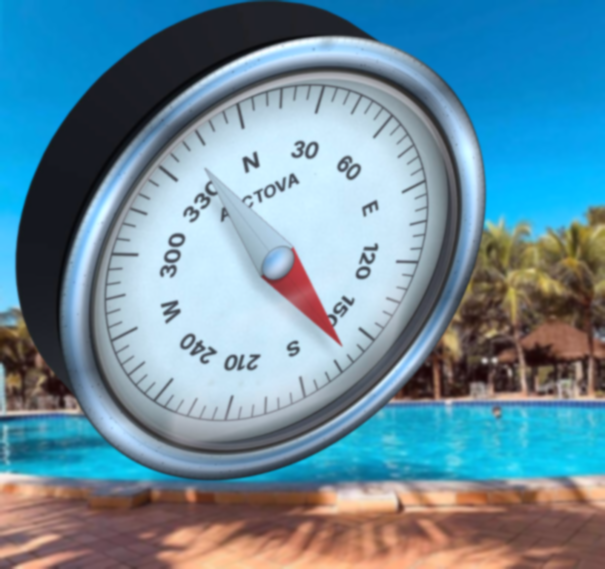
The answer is 160 °
